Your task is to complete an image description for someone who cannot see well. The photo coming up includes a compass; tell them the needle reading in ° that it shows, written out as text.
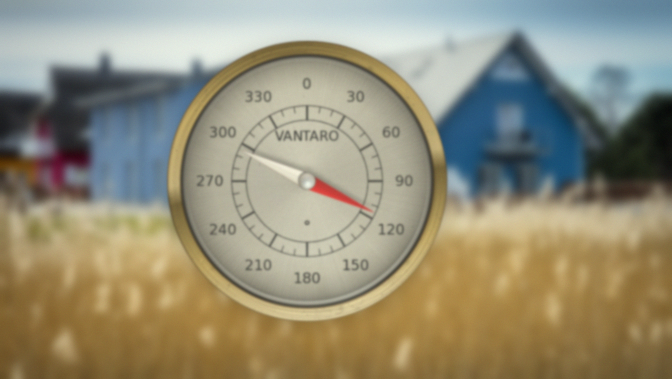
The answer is 115 °
